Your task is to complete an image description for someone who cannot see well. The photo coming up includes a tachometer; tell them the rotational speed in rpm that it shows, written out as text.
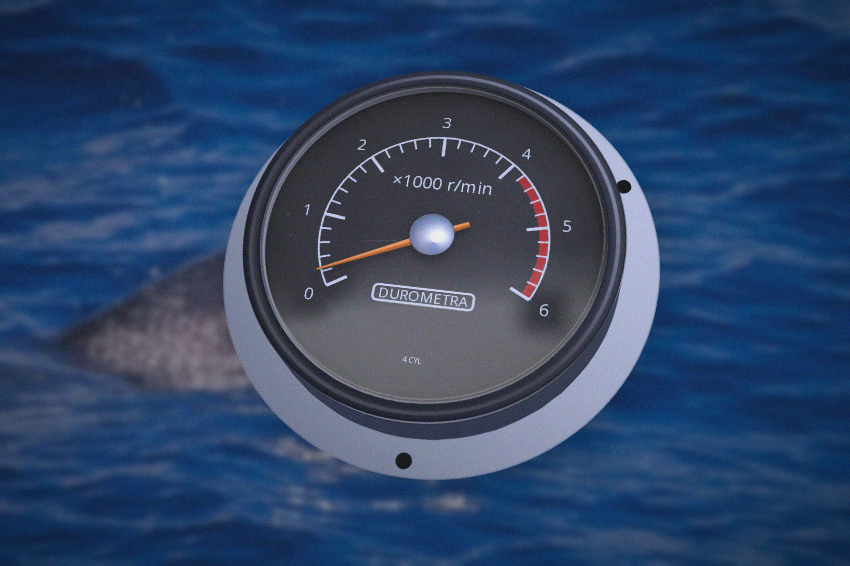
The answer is 200 rpm
